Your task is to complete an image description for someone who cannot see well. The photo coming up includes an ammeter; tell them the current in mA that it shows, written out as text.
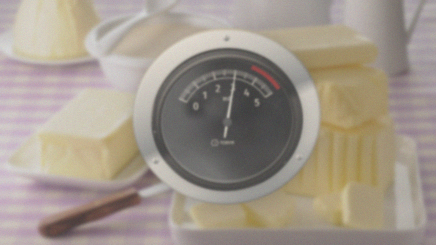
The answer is 3 mA
